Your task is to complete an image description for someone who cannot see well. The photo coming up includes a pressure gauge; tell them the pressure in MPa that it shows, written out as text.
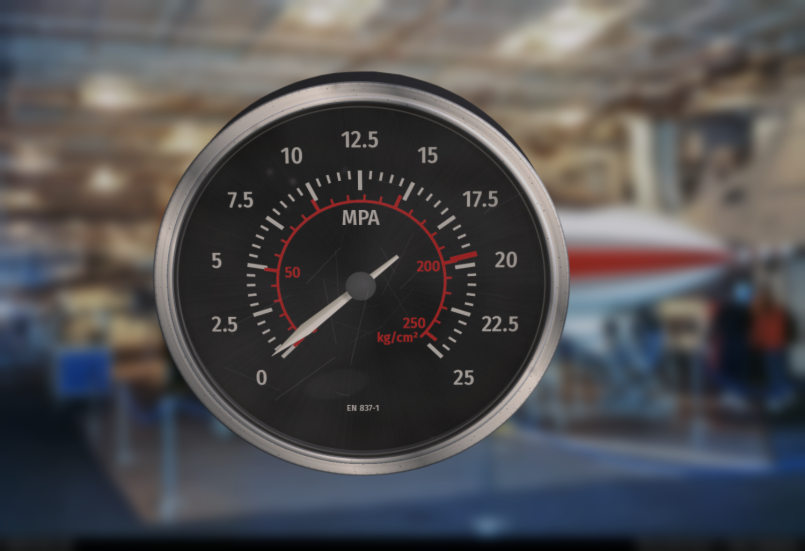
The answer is 0.5 MPa
